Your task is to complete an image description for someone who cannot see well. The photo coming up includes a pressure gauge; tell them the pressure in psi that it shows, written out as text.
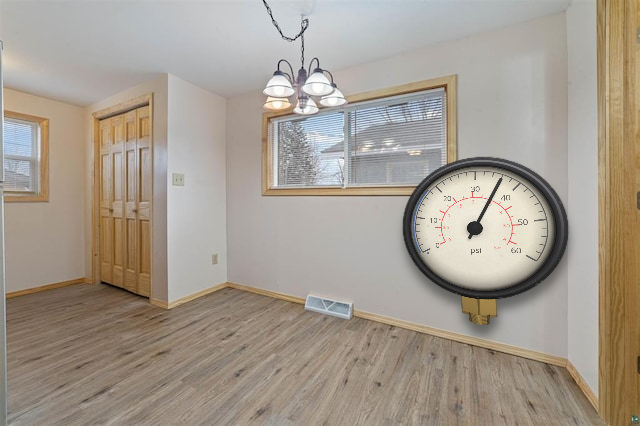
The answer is 36 psi
